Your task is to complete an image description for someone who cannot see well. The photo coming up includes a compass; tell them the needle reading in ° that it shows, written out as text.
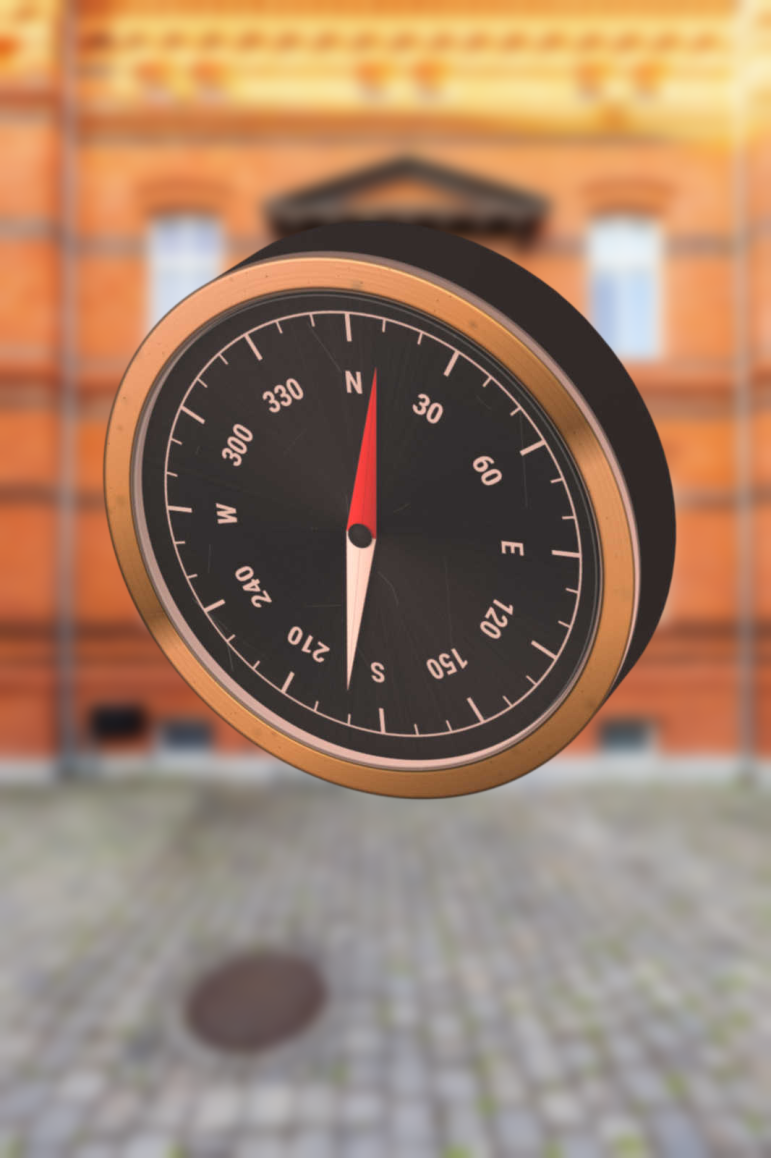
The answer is 10 °
